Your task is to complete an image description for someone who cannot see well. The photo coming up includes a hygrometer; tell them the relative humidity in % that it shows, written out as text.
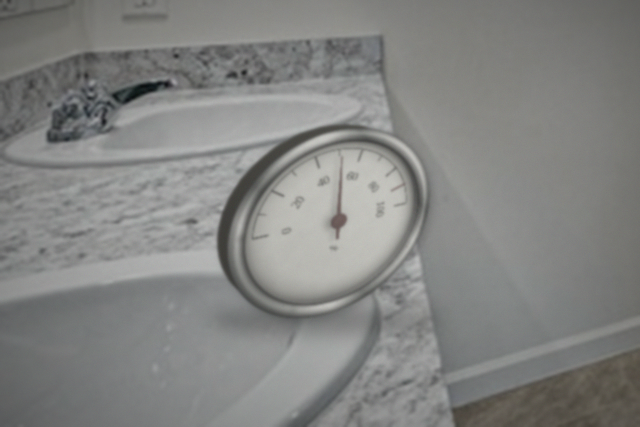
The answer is 50 %
